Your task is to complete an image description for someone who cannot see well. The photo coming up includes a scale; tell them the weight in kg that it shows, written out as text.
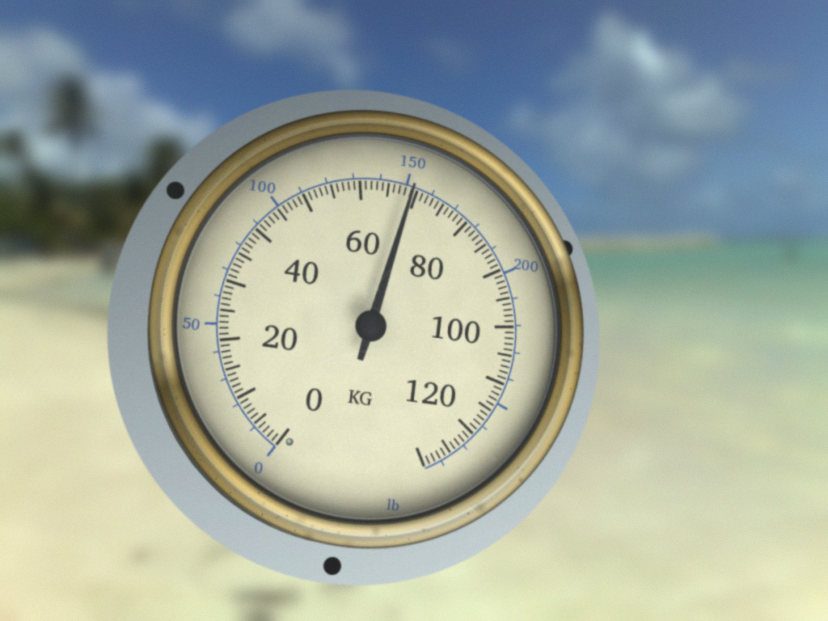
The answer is 69 kg
